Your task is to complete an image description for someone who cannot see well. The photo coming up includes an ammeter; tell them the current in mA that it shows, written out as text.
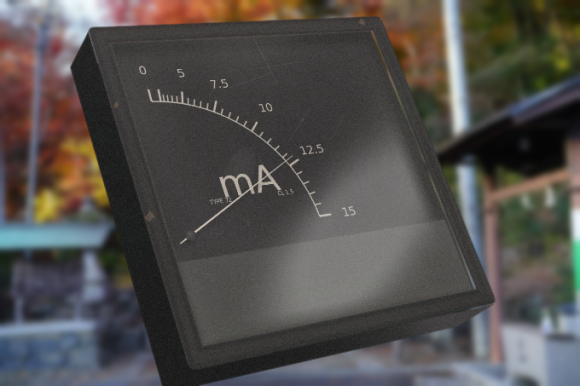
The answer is 12.25 mA
